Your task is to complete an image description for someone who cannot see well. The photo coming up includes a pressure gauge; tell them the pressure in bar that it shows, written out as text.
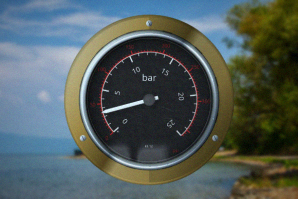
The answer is 2.5 bar
